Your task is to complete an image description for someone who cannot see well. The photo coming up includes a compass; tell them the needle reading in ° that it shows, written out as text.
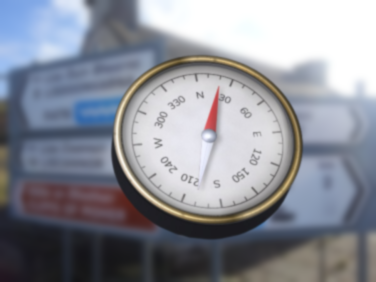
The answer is 20 °
